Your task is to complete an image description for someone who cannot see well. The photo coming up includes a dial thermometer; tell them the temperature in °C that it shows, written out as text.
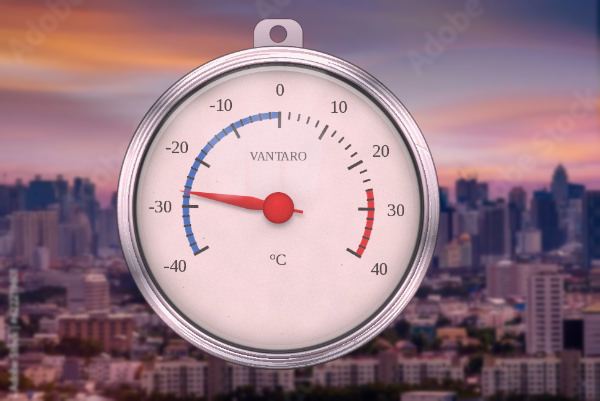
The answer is -27 °C
